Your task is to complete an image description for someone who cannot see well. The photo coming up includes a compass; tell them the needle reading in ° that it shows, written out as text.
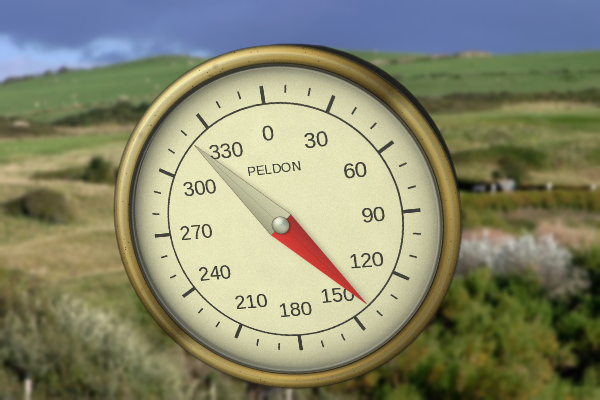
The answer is 140 °
